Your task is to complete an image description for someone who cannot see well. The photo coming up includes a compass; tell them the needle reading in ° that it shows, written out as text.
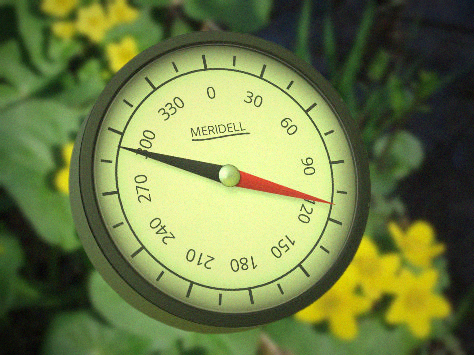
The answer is 112.5 °
